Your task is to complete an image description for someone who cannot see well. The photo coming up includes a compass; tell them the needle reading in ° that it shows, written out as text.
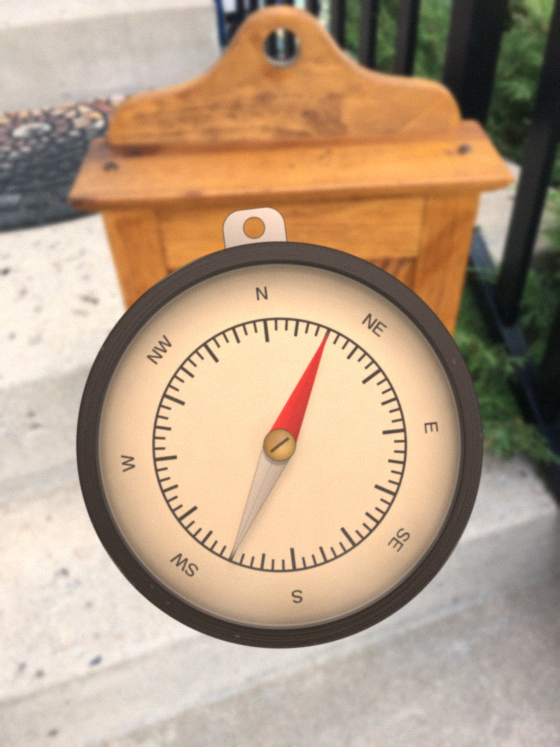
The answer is 30 °
